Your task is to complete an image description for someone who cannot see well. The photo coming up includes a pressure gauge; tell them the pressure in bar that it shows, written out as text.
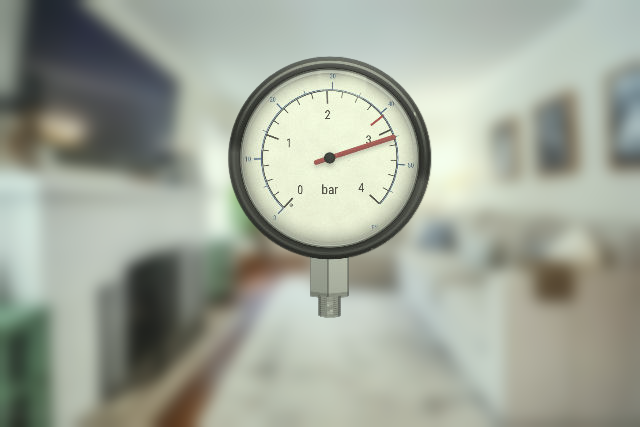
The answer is 3.1 bar
